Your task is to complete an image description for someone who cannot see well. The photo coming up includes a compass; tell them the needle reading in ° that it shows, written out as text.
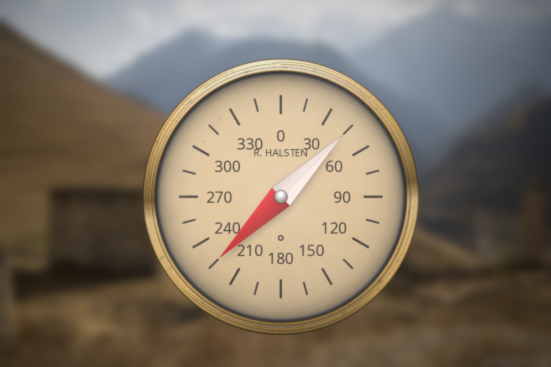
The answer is 225 °
